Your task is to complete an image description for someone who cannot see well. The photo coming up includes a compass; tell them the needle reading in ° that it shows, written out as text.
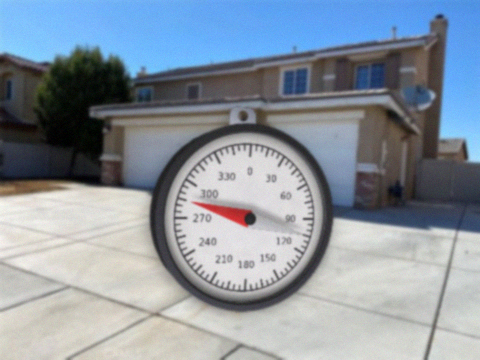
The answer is 285 °
